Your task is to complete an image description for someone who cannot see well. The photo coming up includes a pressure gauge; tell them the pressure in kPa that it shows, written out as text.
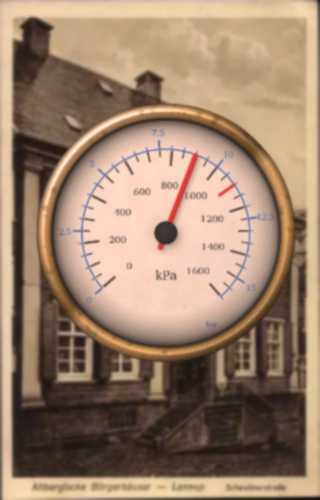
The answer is 900 kPa
